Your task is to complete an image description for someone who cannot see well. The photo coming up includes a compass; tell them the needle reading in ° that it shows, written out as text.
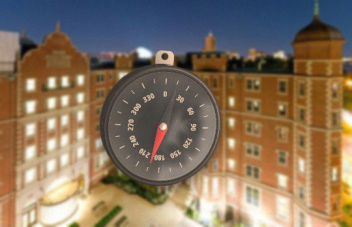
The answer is 195 °
